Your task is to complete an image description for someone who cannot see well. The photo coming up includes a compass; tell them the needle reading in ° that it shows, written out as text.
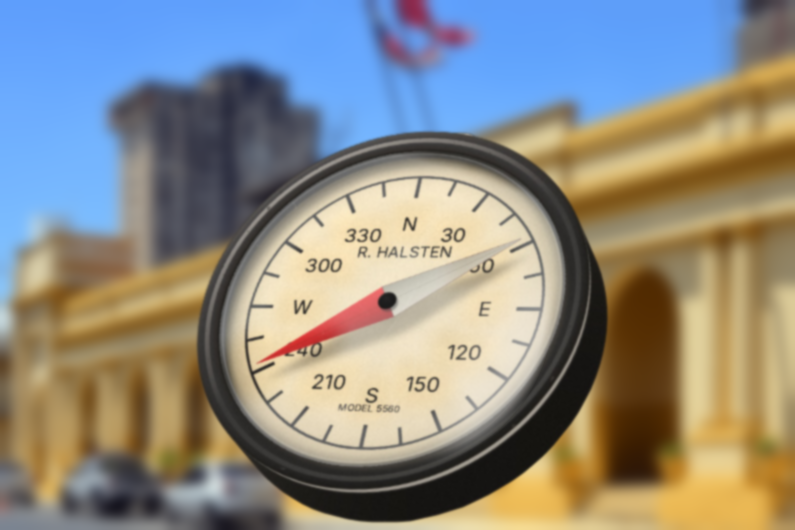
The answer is 240 °
